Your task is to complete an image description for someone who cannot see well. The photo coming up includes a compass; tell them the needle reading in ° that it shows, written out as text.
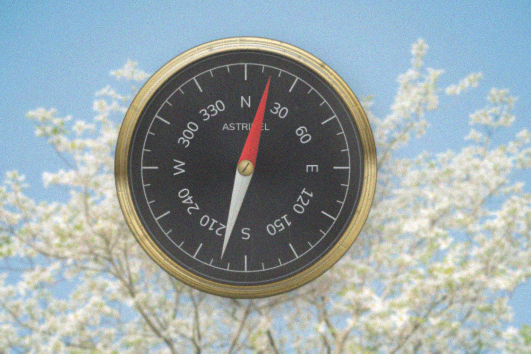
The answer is 15 °
